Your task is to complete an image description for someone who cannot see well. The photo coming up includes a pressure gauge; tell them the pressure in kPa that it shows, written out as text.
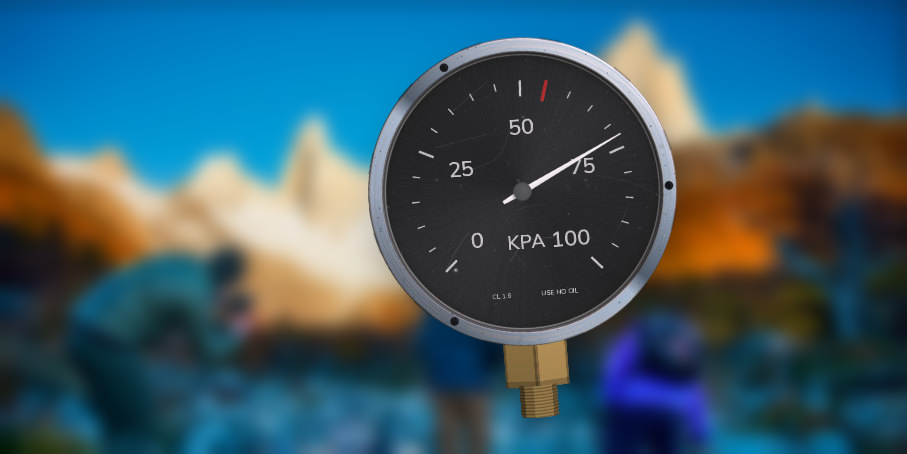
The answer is 72.5 kPa
